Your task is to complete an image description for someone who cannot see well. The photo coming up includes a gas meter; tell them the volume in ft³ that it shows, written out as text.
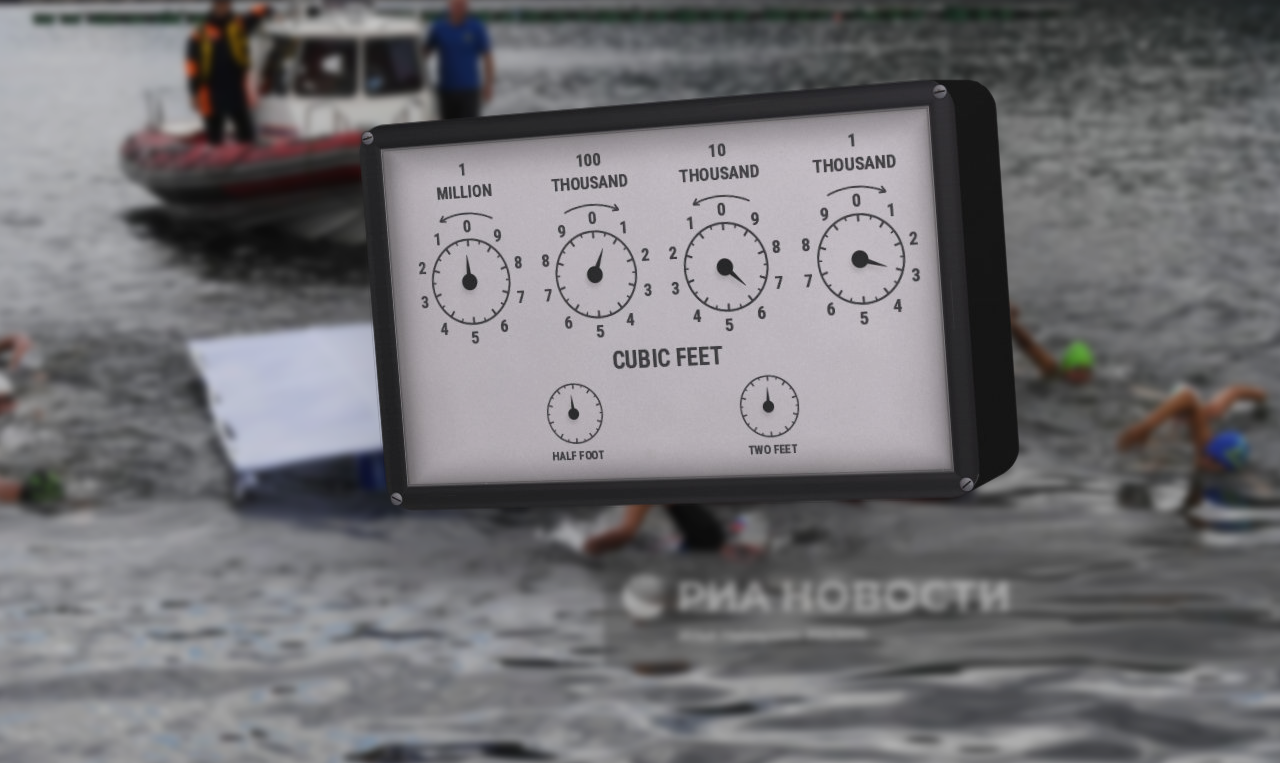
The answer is 6300 ft³
